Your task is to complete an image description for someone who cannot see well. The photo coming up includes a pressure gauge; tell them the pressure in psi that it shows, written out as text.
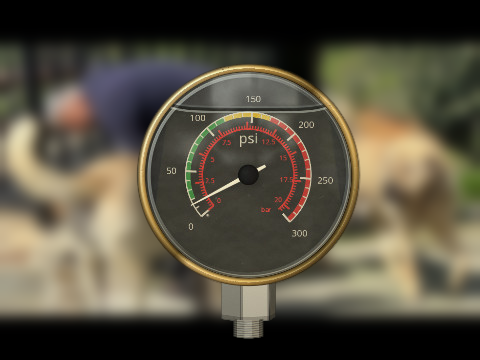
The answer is 15 psi
